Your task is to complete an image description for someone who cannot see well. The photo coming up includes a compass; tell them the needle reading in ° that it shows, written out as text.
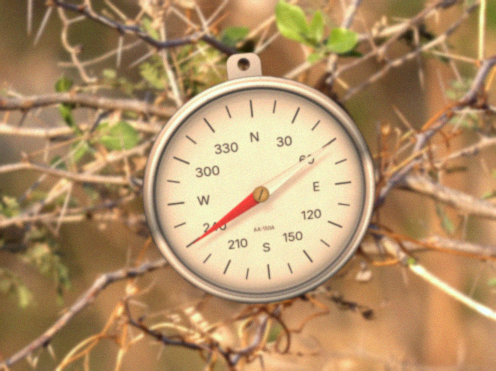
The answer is 240 °
